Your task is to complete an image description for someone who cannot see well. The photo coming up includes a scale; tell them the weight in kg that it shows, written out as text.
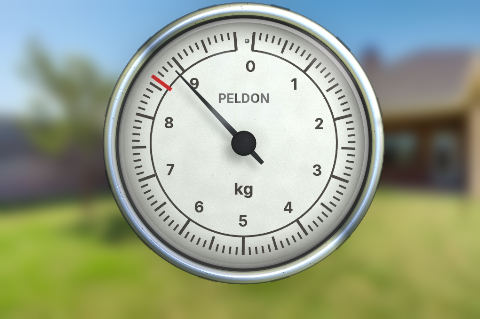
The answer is 8.9 kg
